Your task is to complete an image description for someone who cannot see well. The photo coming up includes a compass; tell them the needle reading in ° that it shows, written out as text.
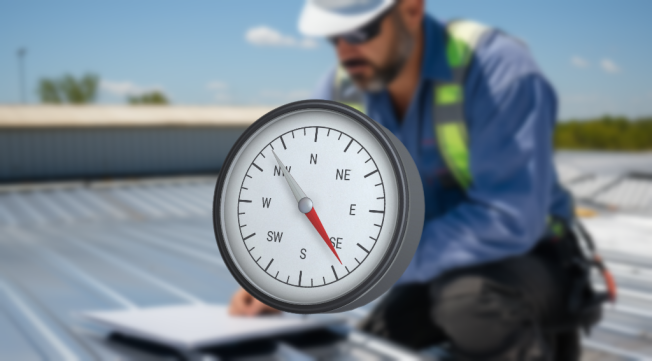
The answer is 140 °
